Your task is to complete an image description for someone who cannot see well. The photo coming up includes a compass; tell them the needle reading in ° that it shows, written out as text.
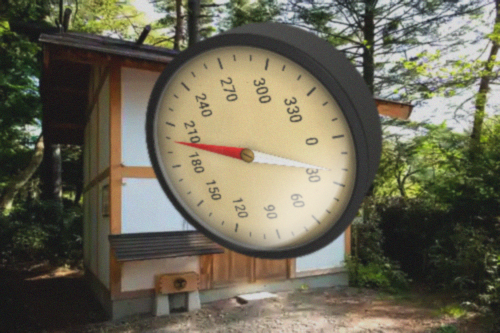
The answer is 200 °
